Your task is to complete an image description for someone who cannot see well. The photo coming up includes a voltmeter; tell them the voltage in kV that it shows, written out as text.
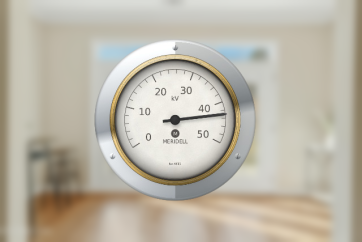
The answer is 43 kV
